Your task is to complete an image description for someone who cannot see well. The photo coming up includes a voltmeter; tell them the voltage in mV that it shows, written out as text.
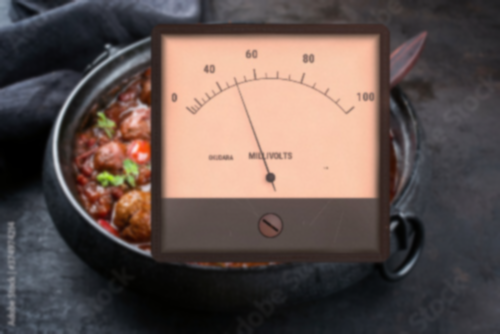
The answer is 50 mV
